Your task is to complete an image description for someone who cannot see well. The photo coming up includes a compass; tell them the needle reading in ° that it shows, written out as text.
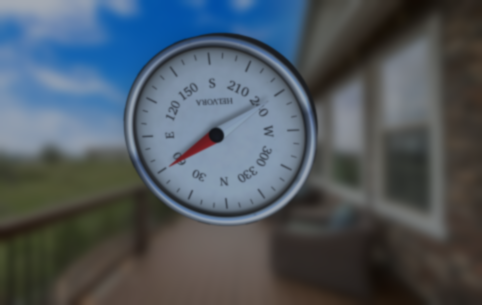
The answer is 60 °
